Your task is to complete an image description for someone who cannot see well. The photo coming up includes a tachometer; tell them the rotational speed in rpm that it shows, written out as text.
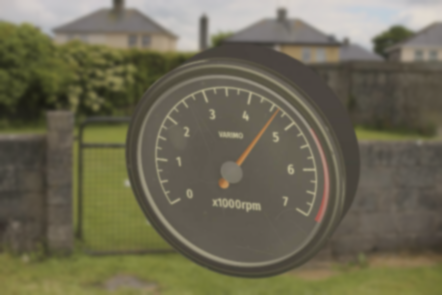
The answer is 4625 rpm
